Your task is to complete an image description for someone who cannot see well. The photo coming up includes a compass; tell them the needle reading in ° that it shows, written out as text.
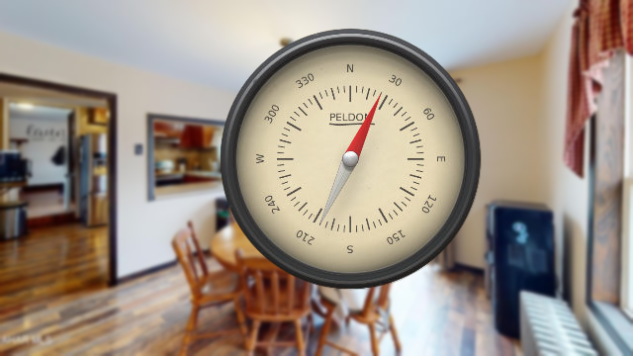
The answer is 25 °
